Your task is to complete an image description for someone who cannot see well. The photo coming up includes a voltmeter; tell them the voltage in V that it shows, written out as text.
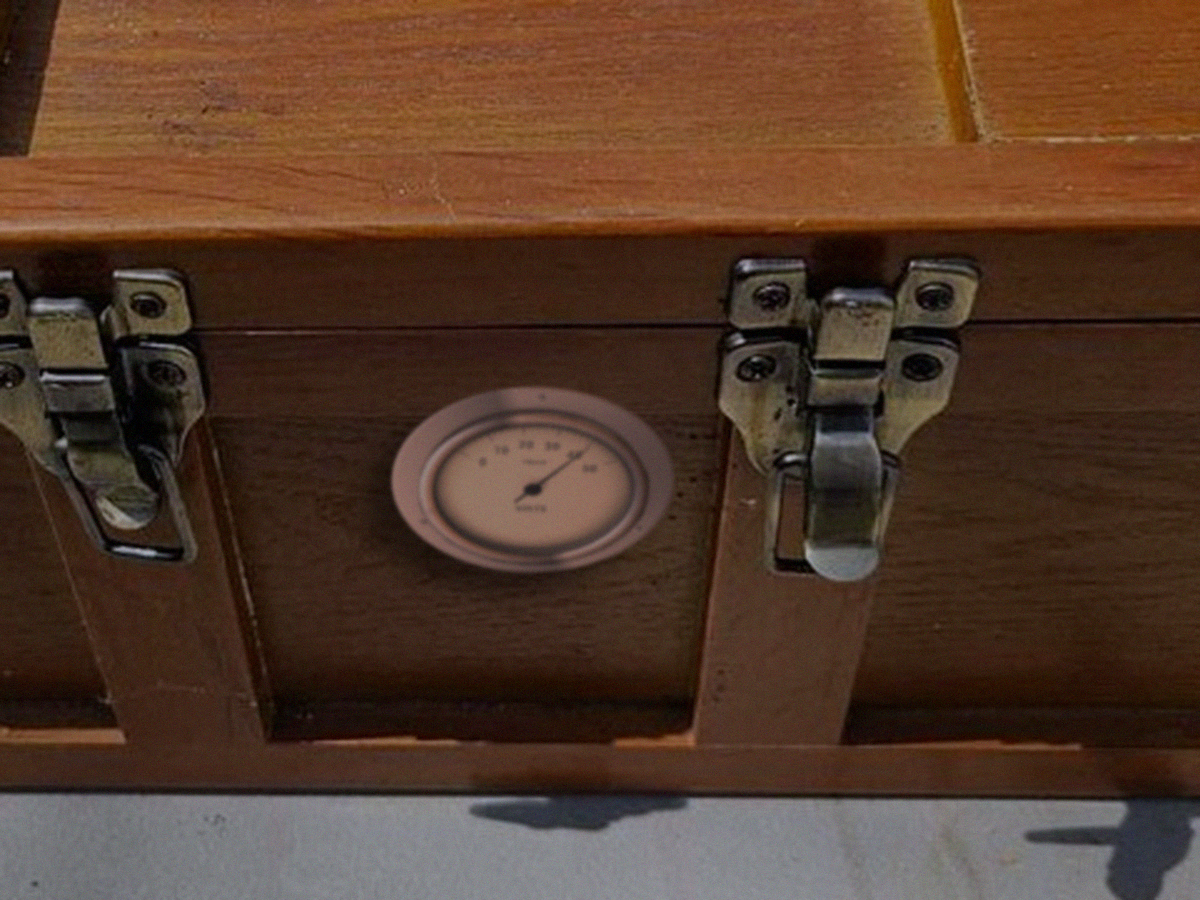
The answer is 40 V
